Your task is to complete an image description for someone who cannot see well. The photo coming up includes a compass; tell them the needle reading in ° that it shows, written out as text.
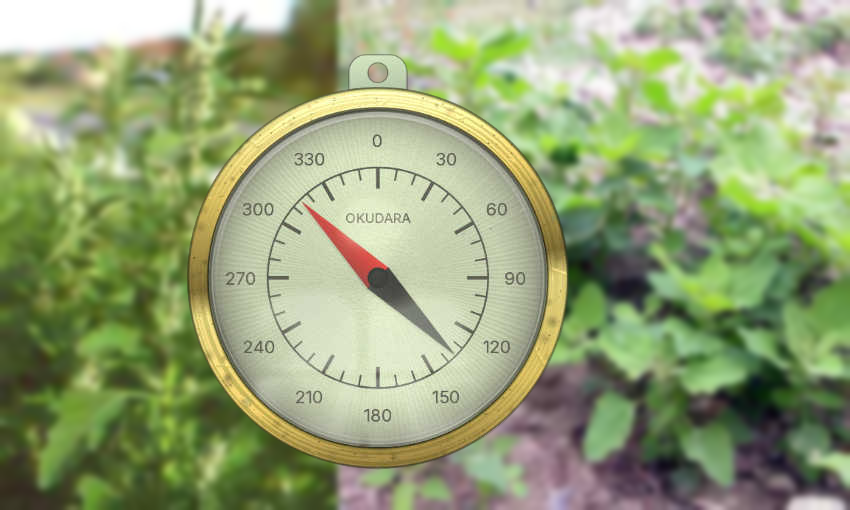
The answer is 315 °
